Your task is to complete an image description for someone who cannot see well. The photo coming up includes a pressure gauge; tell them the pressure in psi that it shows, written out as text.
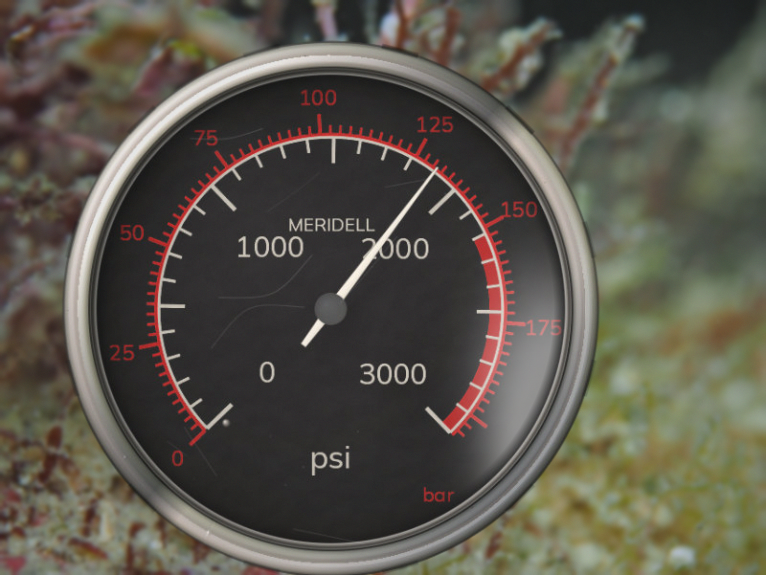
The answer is 1900 psi
